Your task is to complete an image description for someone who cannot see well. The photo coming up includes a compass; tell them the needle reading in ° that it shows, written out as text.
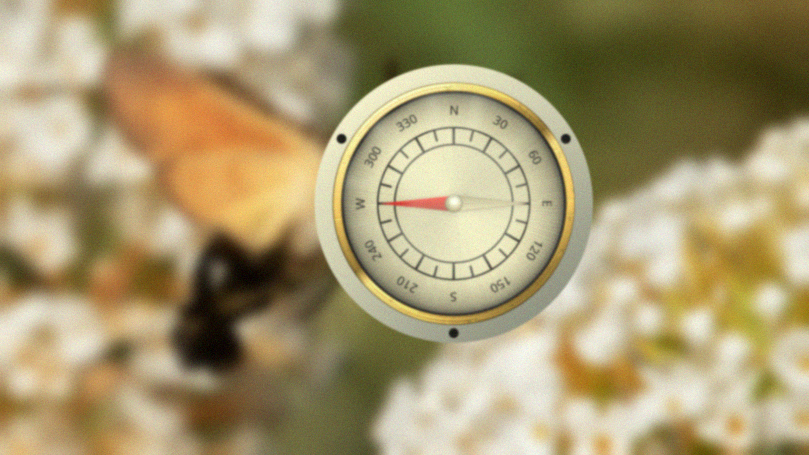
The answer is 270 °
